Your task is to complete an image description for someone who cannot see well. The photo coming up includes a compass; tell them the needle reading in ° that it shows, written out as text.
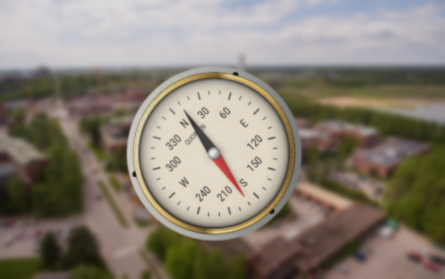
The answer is 190 °
